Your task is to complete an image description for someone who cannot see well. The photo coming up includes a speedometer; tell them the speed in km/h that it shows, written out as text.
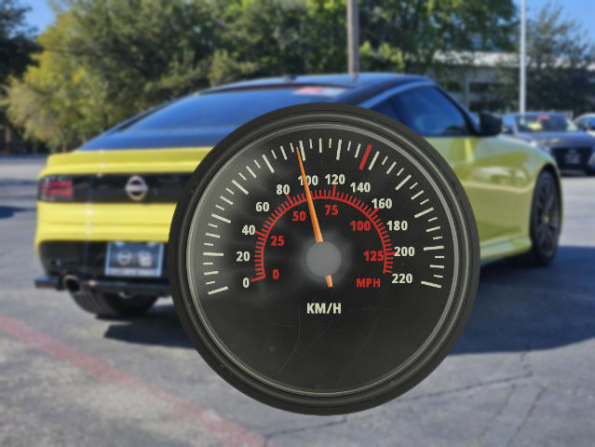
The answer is 97.5 km/h
